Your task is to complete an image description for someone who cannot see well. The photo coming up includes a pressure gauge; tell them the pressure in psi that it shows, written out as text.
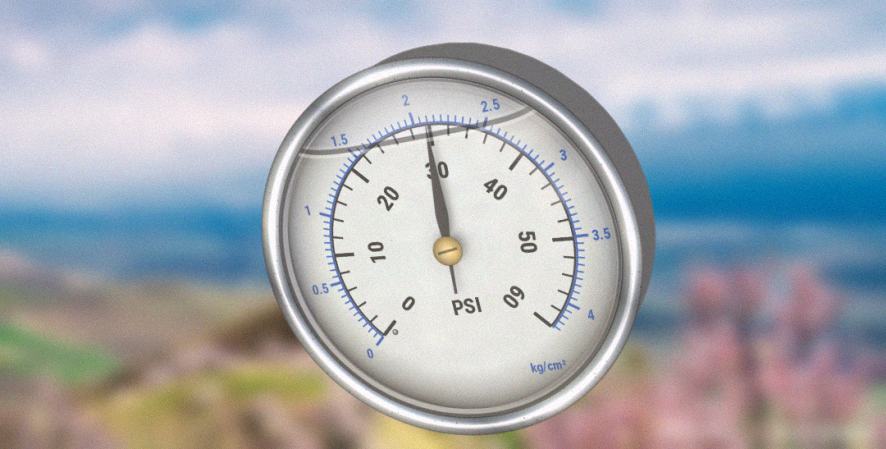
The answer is 30 psi
